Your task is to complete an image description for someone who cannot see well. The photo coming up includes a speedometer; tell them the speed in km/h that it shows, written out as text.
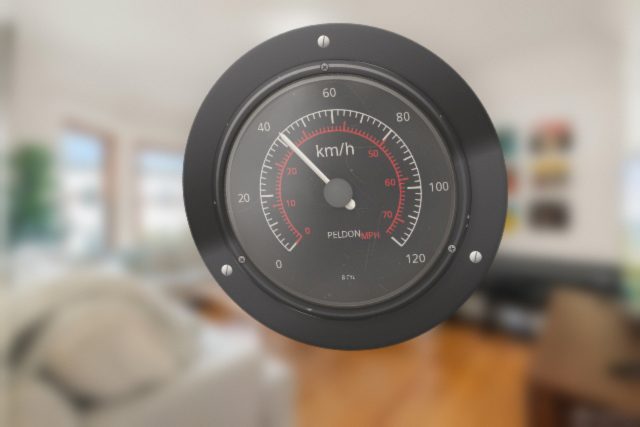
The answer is 42 km/h
